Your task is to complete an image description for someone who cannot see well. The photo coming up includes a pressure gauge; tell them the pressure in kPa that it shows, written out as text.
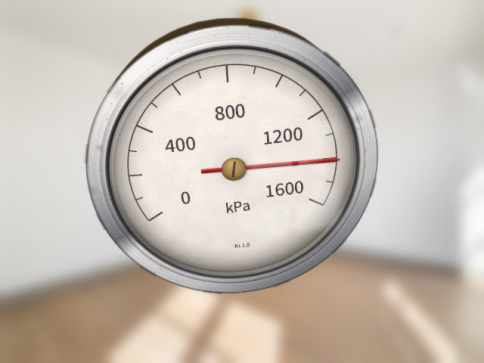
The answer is 1400 kPa
